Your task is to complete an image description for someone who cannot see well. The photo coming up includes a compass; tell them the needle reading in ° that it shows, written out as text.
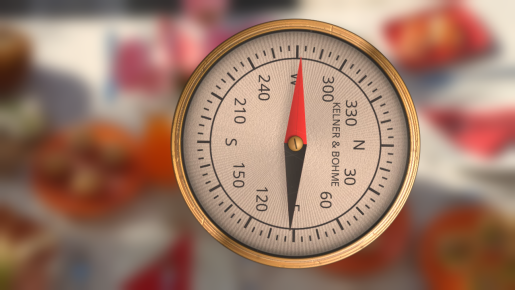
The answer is 272.5 °
